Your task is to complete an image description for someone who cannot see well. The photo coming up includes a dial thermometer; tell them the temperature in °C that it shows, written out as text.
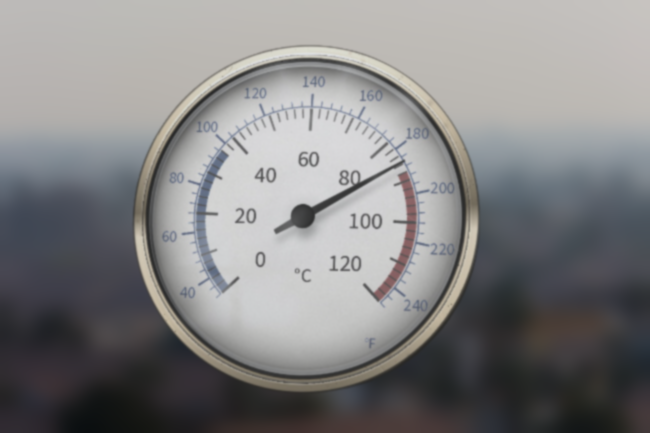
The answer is 86 °C
